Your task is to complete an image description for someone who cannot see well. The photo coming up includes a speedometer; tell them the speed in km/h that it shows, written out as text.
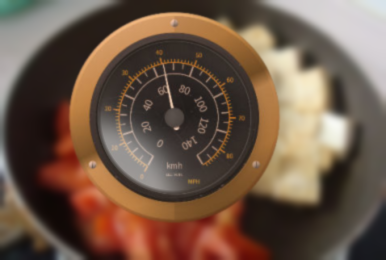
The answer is 65 km/h
